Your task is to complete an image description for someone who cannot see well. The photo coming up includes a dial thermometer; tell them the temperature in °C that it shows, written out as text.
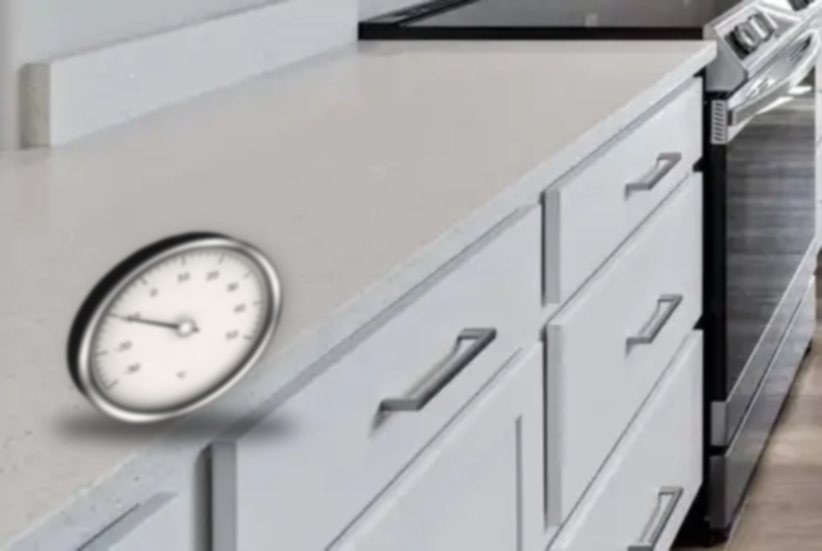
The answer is -10 °C
